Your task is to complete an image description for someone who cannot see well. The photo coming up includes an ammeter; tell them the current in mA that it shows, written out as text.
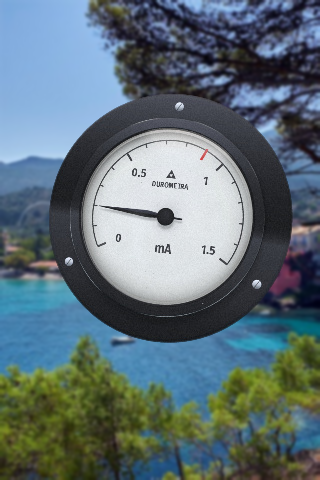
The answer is 0.2 mA
